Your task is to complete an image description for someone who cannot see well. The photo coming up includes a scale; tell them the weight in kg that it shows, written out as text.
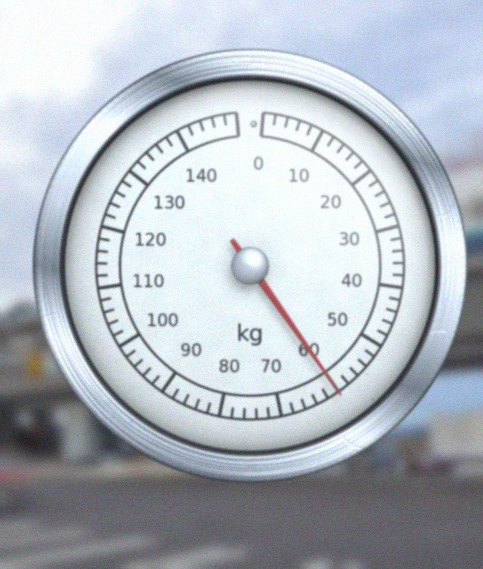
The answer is 60 kg
